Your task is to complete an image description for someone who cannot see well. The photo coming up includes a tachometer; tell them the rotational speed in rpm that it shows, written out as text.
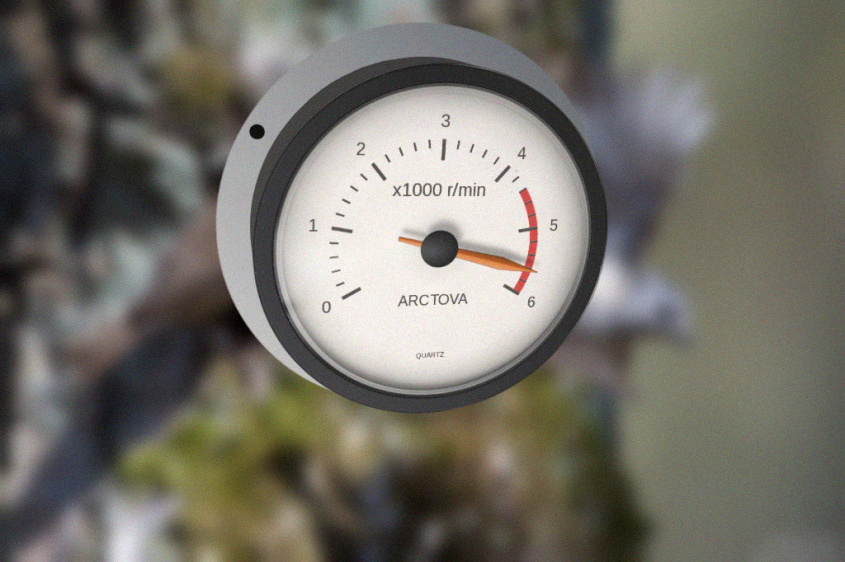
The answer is 5600 rpm
